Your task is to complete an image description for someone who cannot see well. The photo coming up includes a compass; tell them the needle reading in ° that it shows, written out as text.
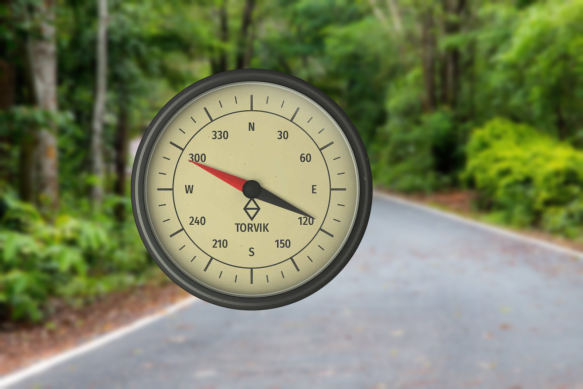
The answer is 295 °
